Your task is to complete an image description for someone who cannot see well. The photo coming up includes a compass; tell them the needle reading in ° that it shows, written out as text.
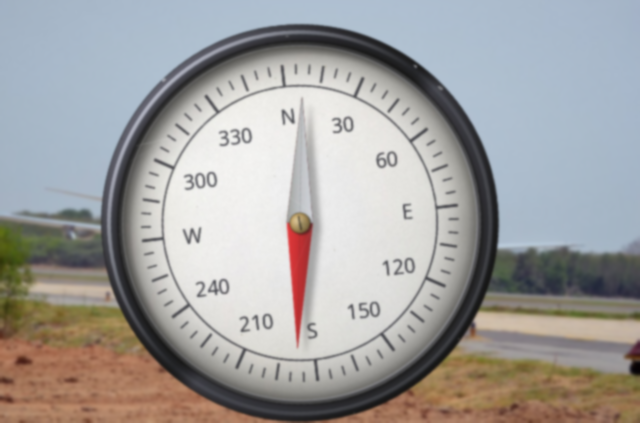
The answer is 187.5 °
